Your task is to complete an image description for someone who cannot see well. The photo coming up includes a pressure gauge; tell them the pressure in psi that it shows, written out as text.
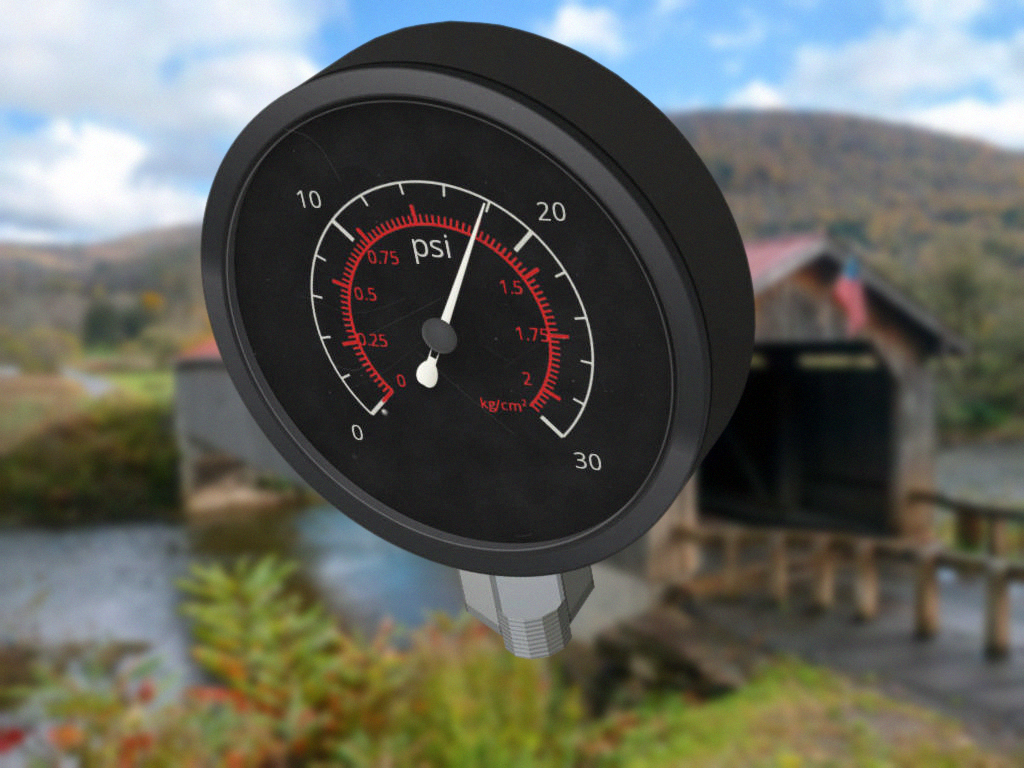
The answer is 18 psi
